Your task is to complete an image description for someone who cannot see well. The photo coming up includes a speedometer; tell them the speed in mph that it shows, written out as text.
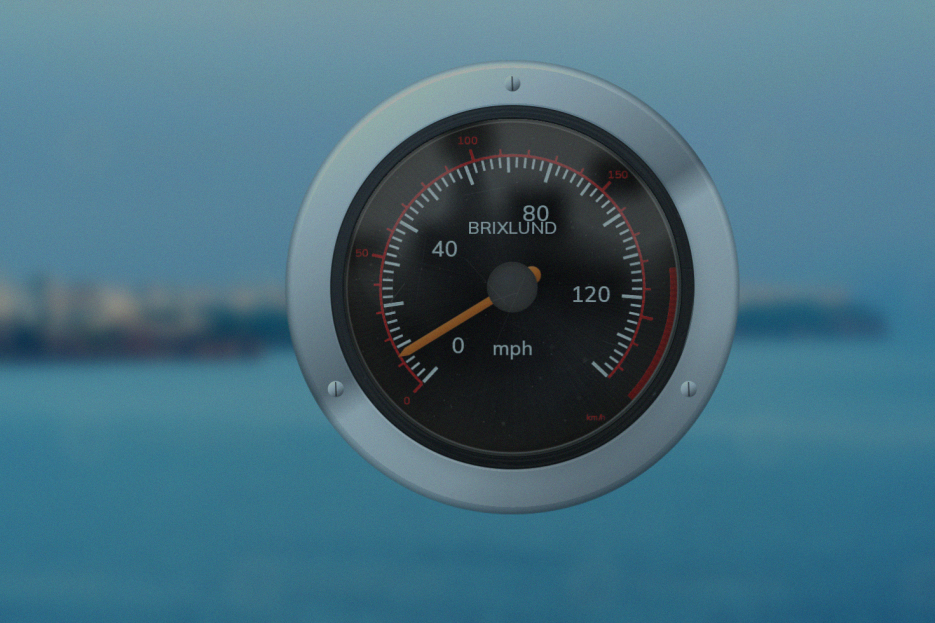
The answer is 8 mph
